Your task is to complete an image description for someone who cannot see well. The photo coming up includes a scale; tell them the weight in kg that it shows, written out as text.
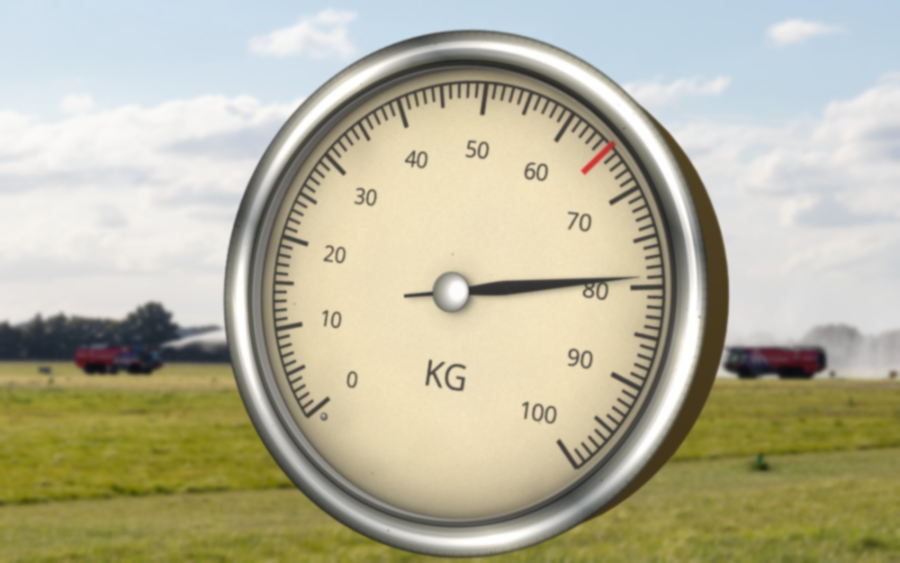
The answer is 79 kg
